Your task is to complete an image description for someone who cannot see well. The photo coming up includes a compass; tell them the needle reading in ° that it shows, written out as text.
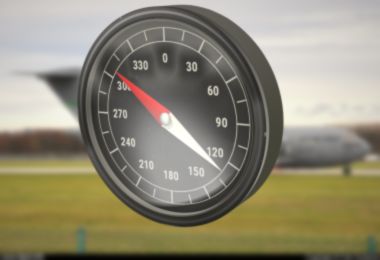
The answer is 307.5 °
